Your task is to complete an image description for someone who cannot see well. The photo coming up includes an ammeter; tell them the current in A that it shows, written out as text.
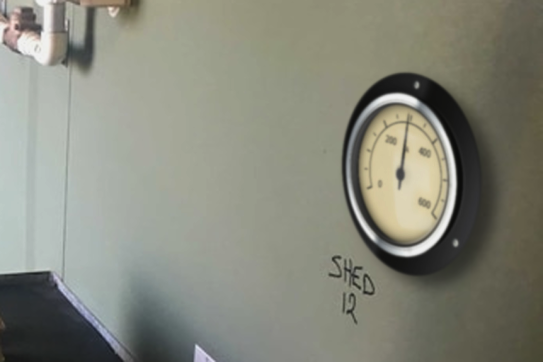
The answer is 300 A
